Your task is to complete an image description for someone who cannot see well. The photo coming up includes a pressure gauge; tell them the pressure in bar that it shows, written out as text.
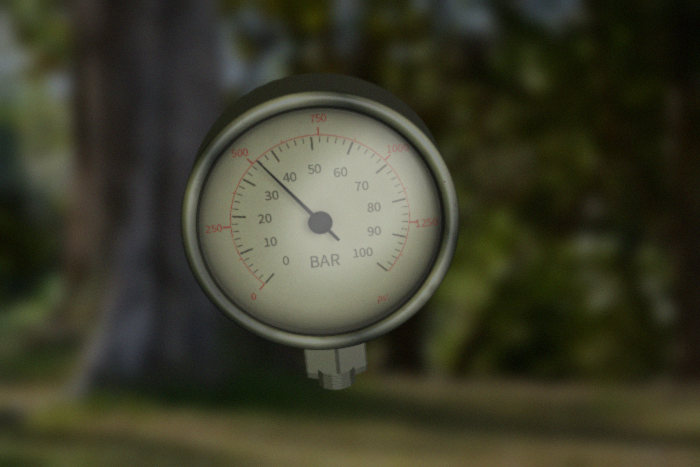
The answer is 36 bar
